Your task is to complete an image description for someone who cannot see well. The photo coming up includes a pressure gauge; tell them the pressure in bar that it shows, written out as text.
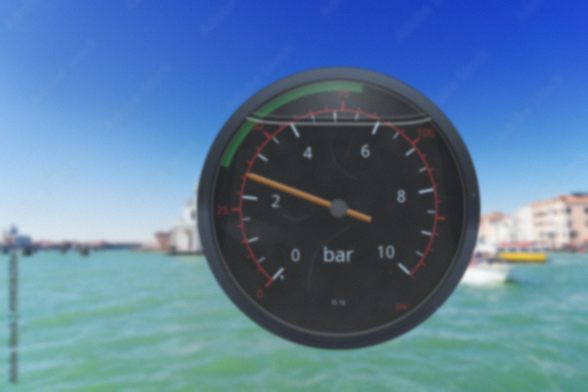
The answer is 2.5 bar
